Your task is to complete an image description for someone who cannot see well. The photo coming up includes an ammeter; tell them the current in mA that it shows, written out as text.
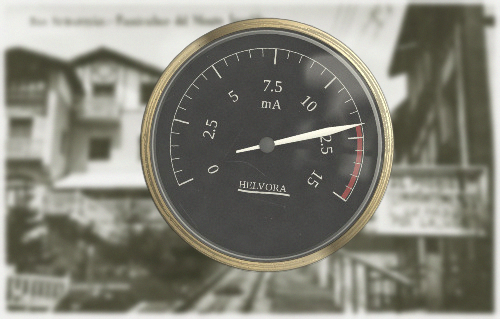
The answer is 12 mA
